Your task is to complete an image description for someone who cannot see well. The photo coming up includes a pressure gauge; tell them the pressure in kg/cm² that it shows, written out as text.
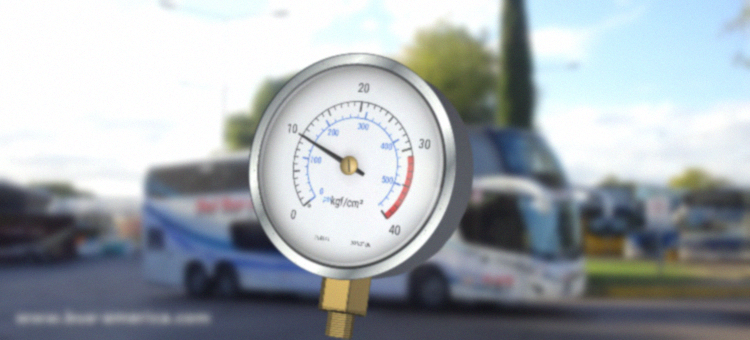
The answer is 10 kg/cm²
